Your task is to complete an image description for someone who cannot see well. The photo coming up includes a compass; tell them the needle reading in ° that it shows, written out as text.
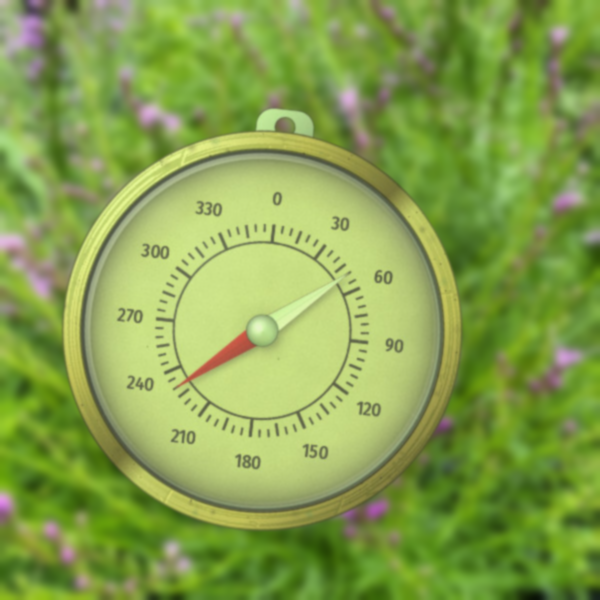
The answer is 230 °
